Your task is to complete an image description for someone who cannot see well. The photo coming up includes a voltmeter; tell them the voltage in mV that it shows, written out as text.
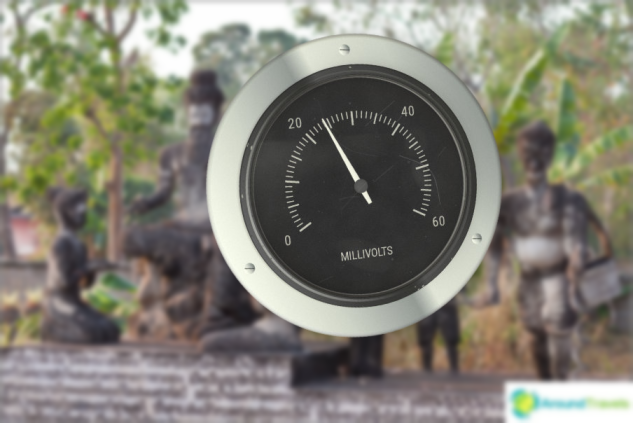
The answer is 24 mV
